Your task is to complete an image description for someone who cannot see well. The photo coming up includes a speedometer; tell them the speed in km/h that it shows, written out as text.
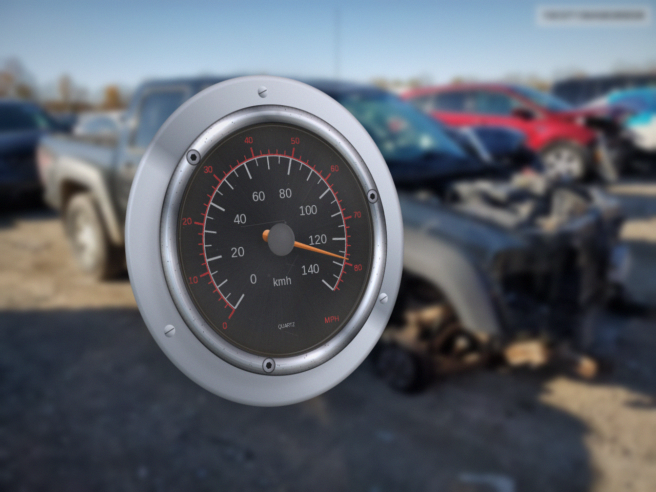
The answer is 127.5 km/h
